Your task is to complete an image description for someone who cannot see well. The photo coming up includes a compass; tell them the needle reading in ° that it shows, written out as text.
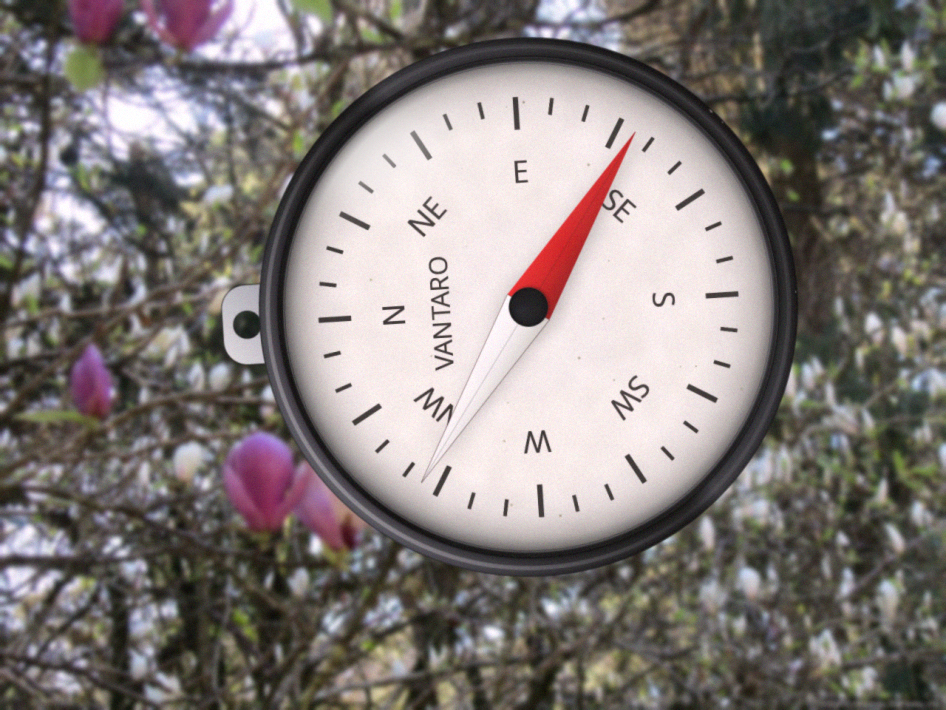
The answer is 125 °
